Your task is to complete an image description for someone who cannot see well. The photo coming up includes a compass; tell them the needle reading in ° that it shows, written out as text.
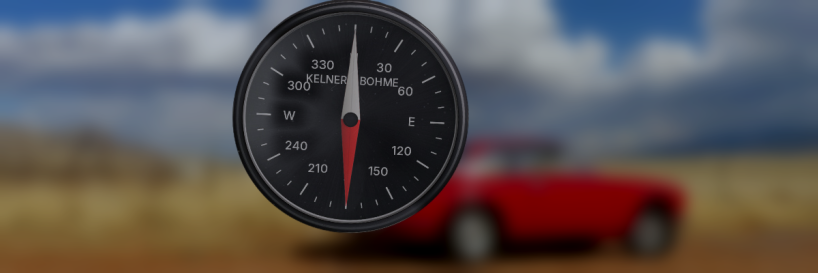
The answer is 180 °
